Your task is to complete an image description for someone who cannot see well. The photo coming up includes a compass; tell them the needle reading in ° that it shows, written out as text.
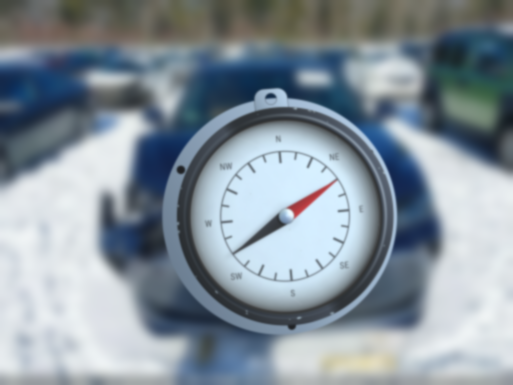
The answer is 60 °
